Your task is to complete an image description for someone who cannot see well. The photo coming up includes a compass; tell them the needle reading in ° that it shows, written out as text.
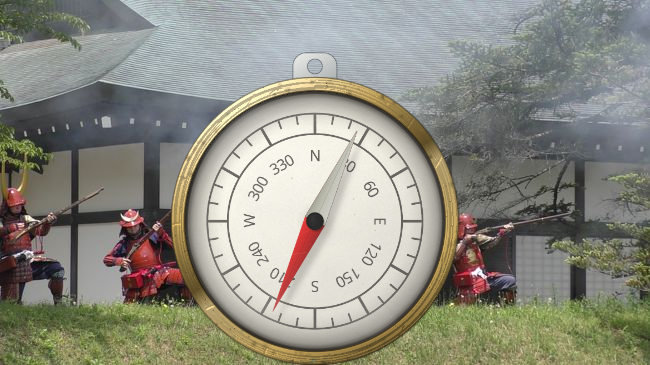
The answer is 205 °
